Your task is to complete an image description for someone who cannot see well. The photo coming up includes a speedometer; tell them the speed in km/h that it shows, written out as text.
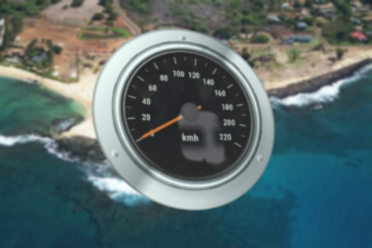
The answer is 0 km/h
